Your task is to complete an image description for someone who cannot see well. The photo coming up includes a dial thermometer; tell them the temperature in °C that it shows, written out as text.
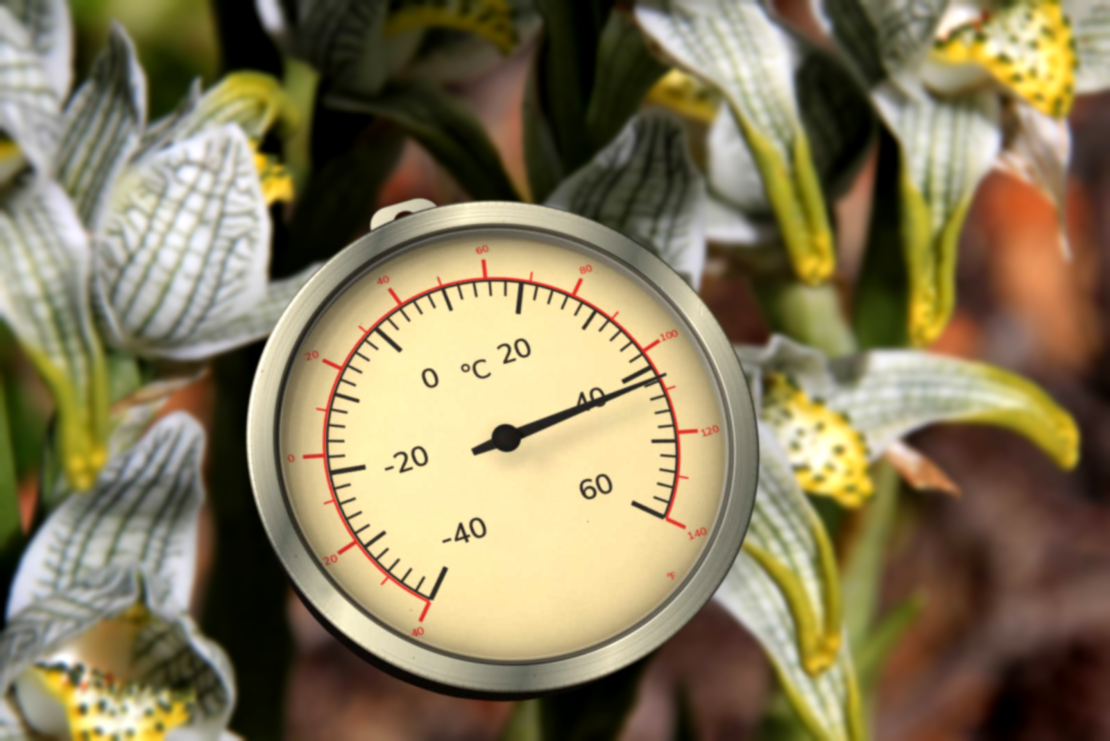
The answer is 42 °C
